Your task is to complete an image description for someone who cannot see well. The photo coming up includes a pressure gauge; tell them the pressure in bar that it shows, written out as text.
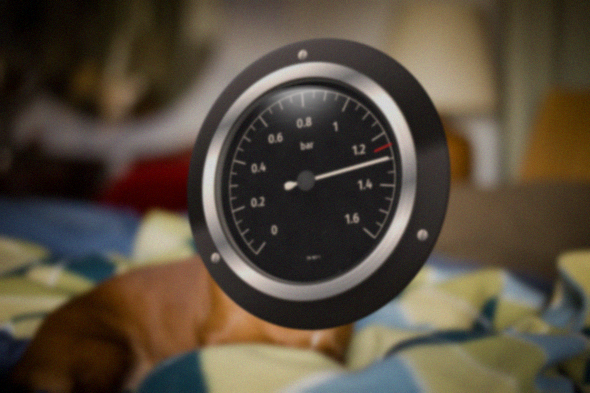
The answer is 1.3 bar
